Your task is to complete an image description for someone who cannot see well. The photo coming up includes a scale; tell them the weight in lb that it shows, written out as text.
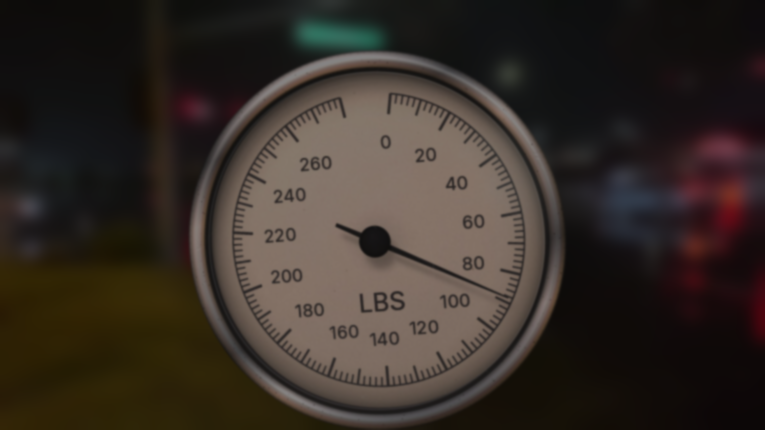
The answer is 88 lb
